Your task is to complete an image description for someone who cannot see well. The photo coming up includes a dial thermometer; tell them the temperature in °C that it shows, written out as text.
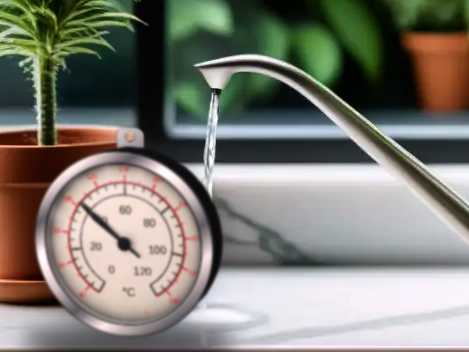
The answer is 40 °C
